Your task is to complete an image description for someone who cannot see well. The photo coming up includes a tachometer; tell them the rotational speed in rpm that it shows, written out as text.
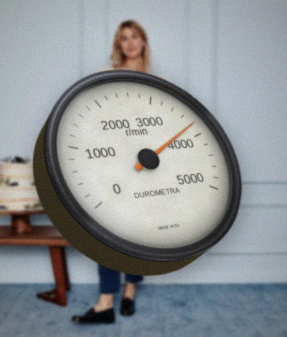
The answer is 3800 rpm
